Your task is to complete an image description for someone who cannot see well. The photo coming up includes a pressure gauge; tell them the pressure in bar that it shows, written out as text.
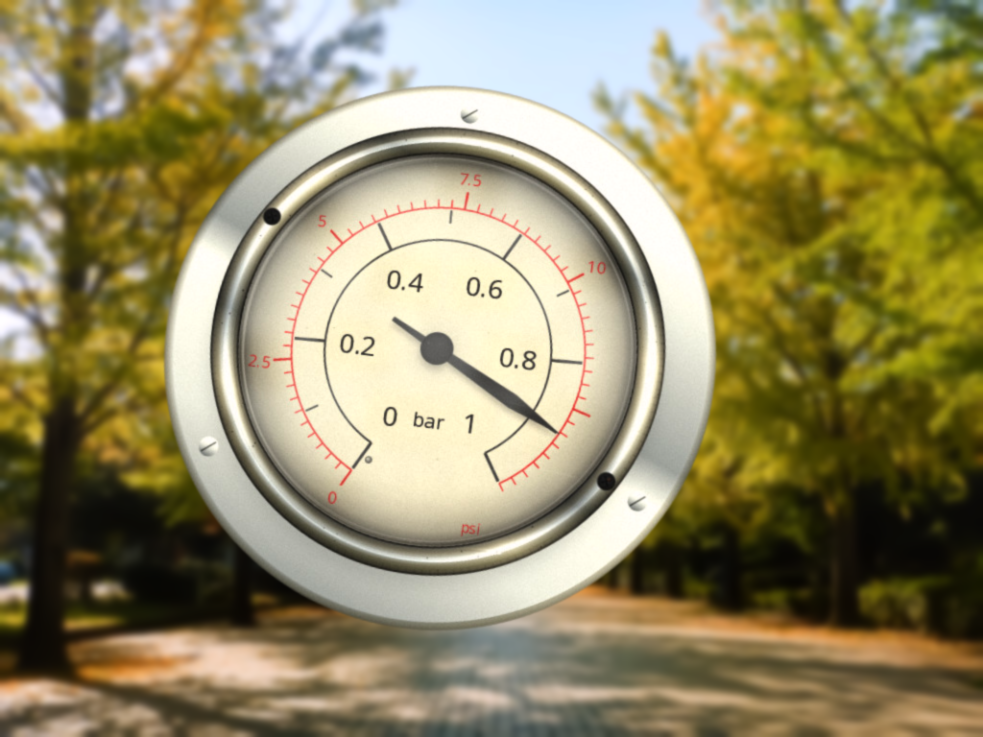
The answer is 0.9 bar
